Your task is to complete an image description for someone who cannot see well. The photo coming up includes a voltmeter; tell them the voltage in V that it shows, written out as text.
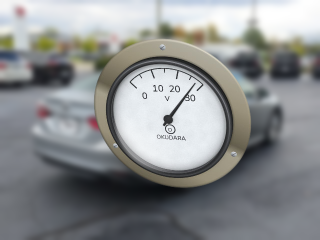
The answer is 27.5 V
